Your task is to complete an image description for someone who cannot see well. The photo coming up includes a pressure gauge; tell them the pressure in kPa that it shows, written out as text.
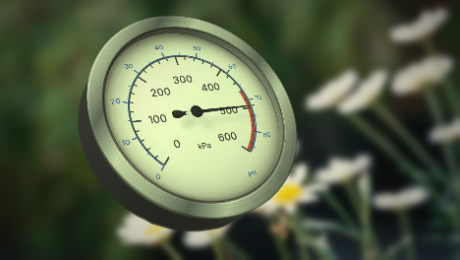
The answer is 500 kPa
